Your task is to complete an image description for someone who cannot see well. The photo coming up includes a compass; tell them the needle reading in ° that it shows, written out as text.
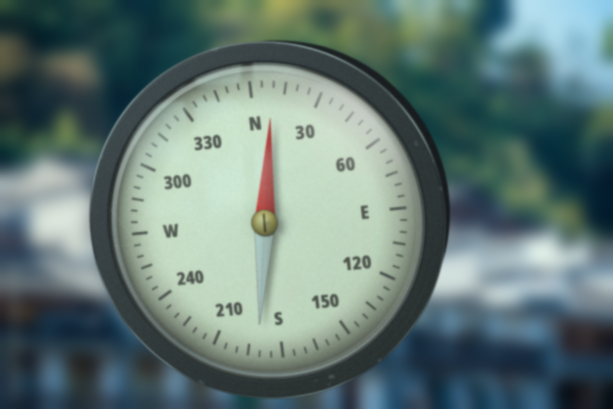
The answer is 10 °
